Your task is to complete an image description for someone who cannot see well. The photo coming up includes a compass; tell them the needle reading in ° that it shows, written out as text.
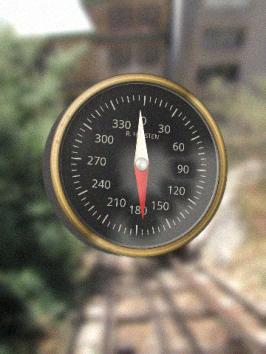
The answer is 175 °
